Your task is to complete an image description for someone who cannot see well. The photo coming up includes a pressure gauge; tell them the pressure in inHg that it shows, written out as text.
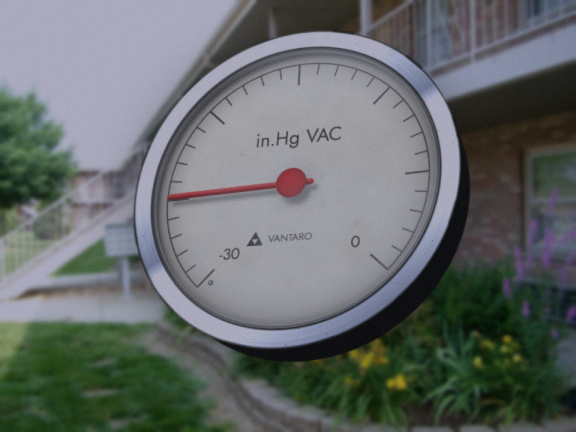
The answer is -25 inHg
